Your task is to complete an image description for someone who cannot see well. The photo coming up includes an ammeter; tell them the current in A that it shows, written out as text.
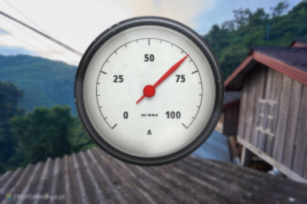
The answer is 67.5 A
